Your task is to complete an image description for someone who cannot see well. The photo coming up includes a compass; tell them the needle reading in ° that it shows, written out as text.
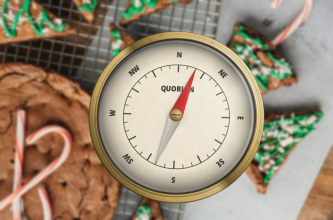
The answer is 20 °
